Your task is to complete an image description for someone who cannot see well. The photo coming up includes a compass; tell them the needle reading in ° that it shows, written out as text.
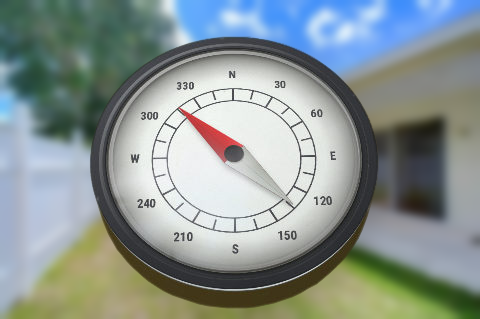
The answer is 315 °
